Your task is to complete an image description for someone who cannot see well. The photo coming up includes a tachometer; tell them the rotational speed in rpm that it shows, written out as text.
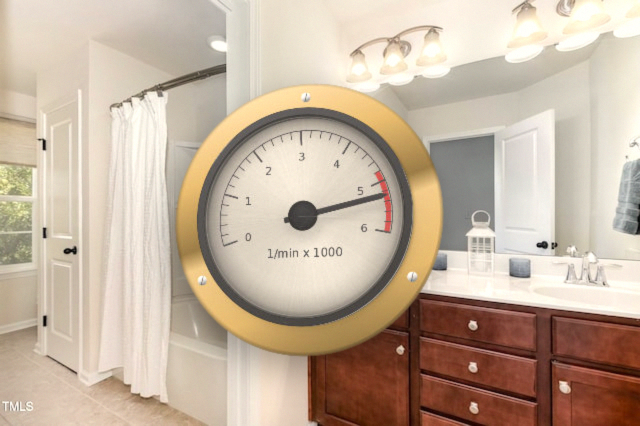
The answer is 5300 rpm
